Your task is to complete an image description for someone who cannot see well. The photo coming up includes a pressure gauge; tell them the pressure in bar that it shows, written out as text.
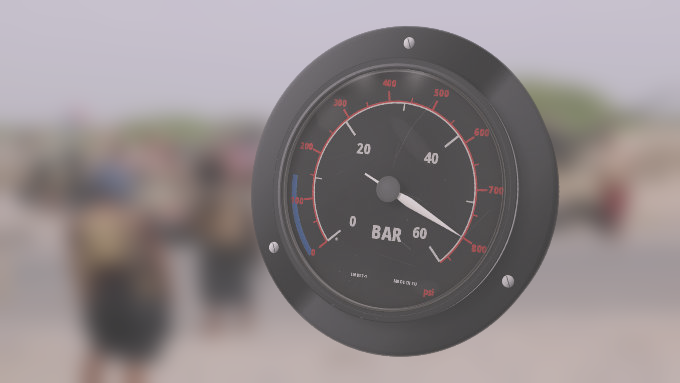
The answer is 55 bar
